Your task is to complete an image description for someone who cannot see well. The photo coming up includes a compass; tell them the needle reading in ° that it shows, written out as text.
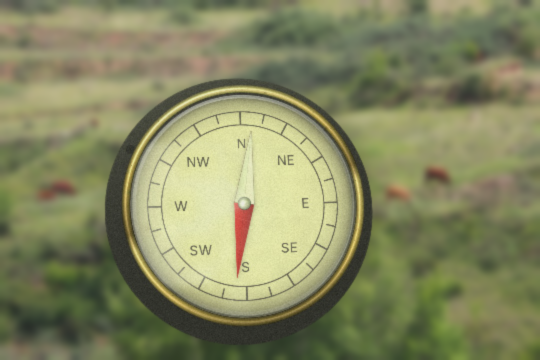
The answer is 187.5 °
